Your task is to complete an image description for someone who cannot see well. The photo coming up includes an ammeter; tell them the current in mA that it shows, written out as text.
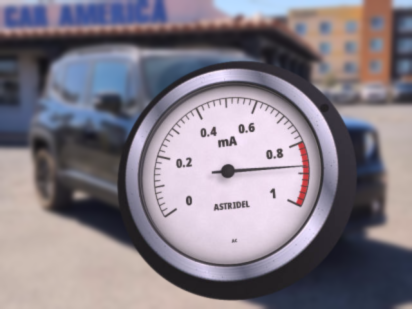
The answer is 0.88 mA
